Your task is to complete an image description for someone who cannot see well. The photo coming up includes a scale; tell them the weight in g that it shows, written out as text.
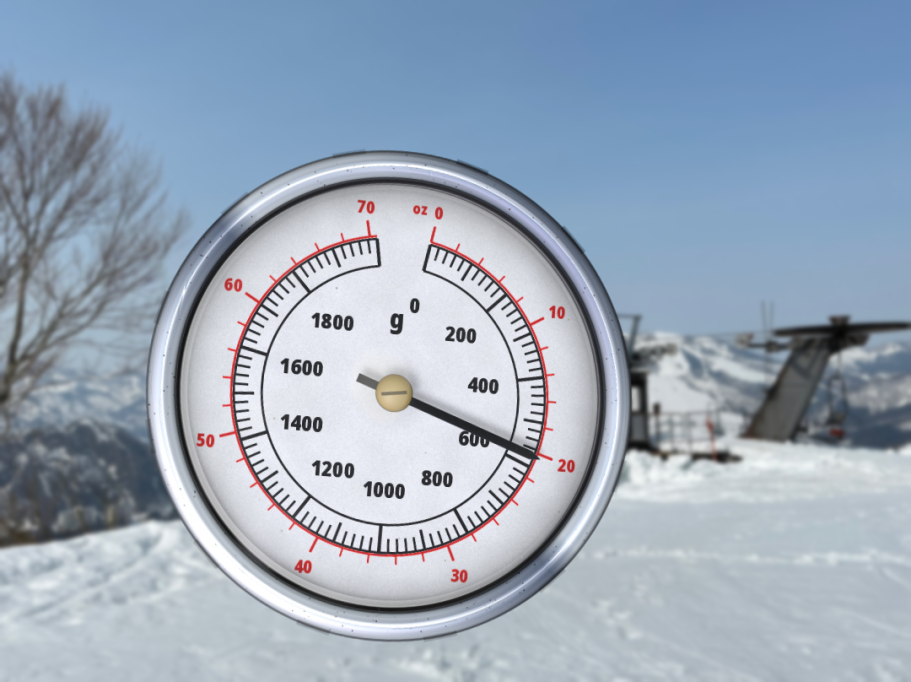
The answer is 580 g
